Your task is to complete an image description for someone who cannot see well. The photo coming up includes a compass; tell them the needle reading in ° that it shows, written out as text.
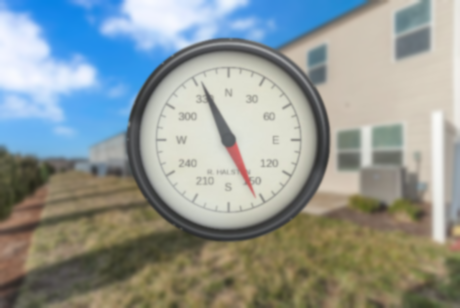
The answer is 155 °
